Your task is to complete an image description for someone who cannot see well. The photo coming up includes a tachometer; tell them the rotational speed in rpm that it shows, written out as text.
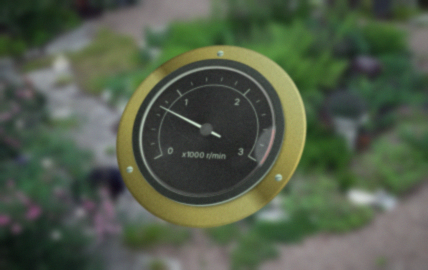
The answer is 700 rpm
